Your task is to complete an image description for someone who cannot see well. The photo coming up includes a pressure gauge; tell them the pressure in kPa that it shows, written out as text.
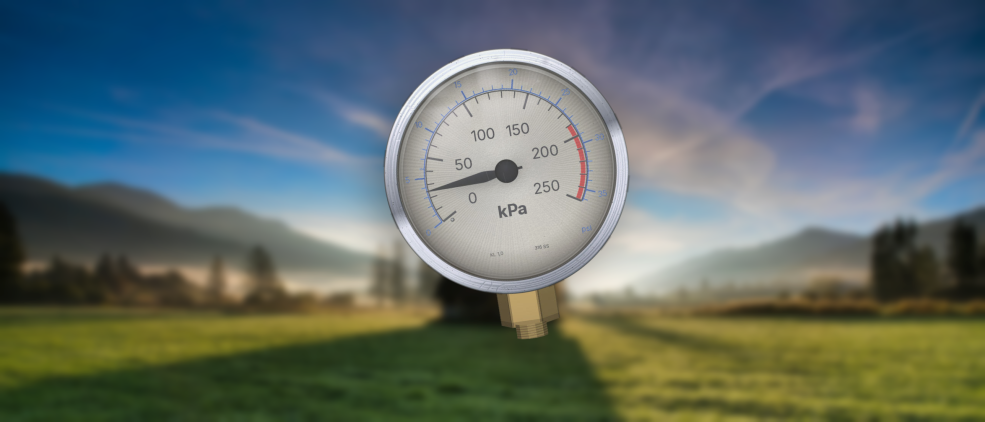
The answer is 25 kPa
